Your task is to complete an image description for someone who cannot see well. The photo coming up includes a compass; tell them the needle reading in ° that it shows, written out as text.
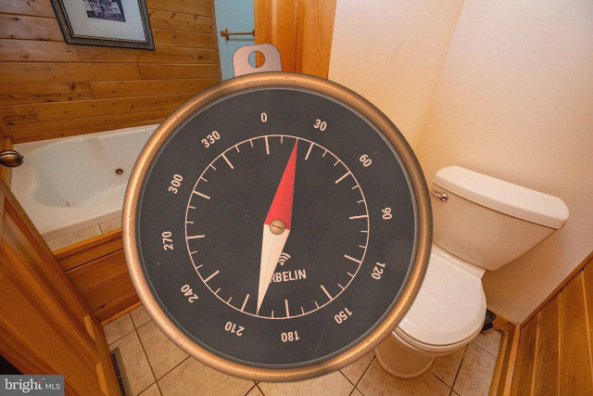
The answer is 20 °
